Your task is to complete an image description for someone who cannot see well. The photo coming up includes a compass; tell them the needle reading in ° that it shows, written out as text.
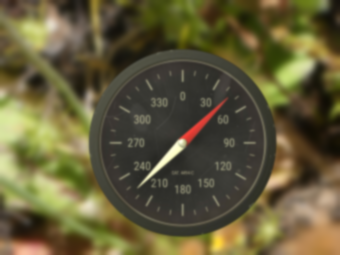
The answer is 45 °
